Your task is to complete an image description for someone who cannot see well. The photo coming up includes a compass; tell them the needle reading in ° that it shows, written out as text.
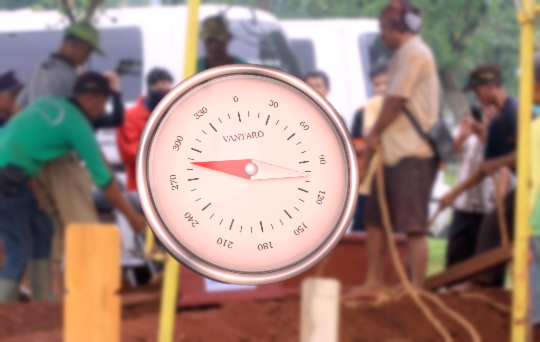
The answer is 285 °
